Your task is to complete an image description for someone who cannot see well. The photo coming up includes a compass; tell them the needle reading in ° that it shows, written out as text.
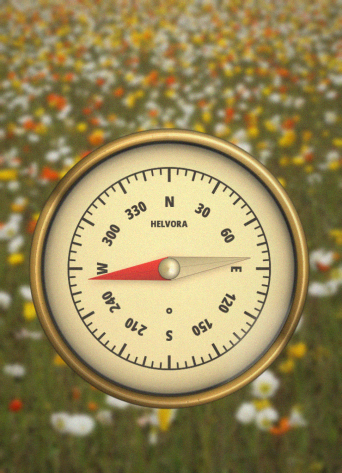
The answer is 262.5 °
